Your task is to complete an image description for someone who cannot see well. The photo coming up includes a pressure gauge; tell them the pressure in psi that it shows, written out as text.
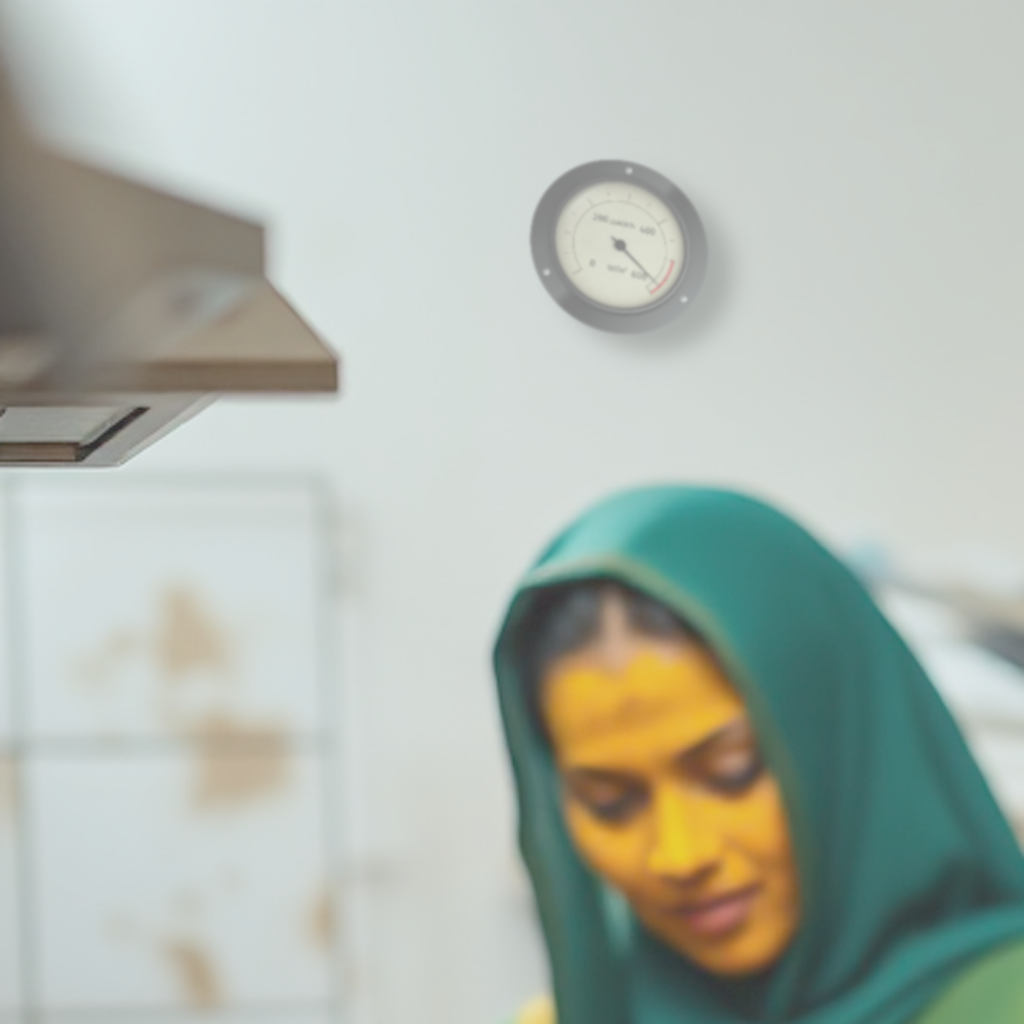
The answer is 575 psi
